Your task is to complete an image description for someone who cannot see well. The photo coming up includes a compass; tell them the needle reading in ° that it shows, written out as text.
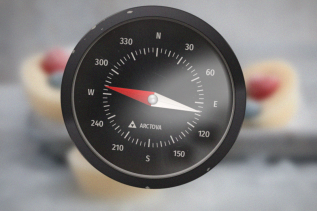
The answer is 280 °
